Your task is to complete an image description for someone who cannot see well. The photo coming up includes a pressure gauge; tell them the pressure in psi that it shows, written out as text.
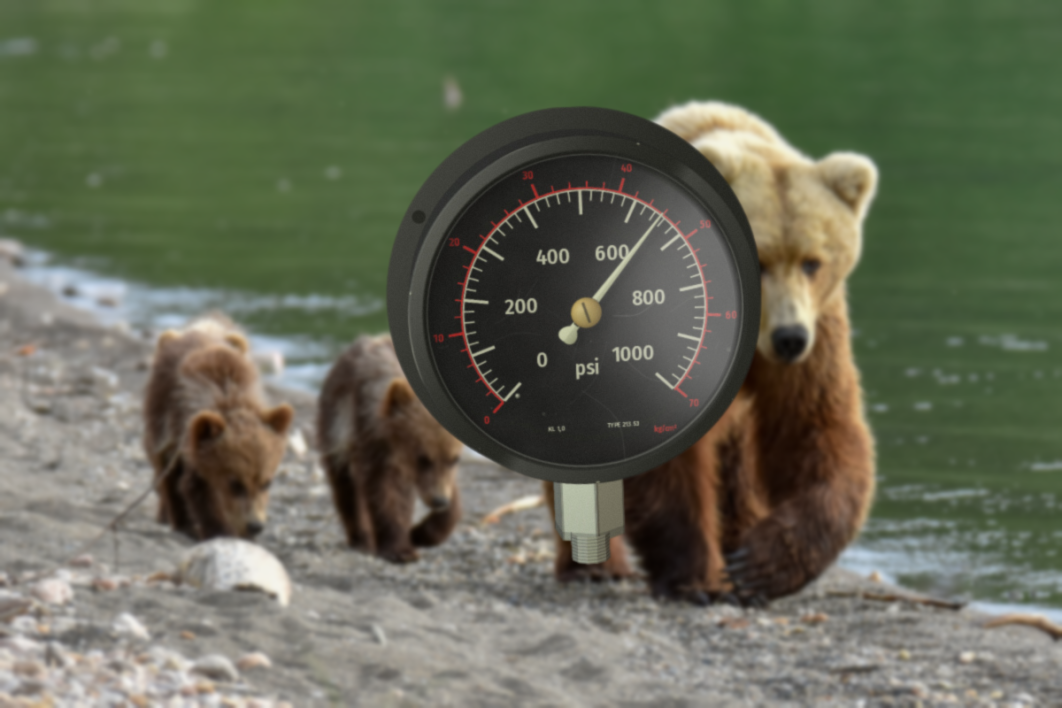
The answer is 650 psi
